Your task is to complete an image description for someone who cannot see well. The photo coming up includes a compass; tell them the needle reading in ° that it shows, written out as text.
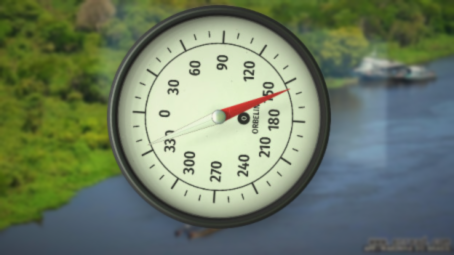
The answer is 155 °
